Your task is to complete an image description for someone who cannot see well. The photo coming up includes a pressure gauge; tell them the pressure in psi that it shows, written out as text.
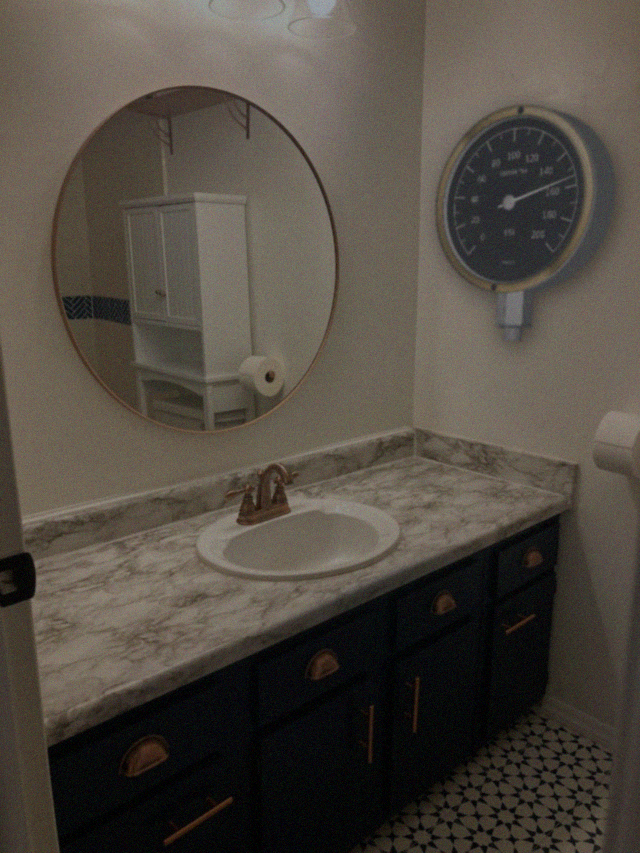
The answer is 155 psi
